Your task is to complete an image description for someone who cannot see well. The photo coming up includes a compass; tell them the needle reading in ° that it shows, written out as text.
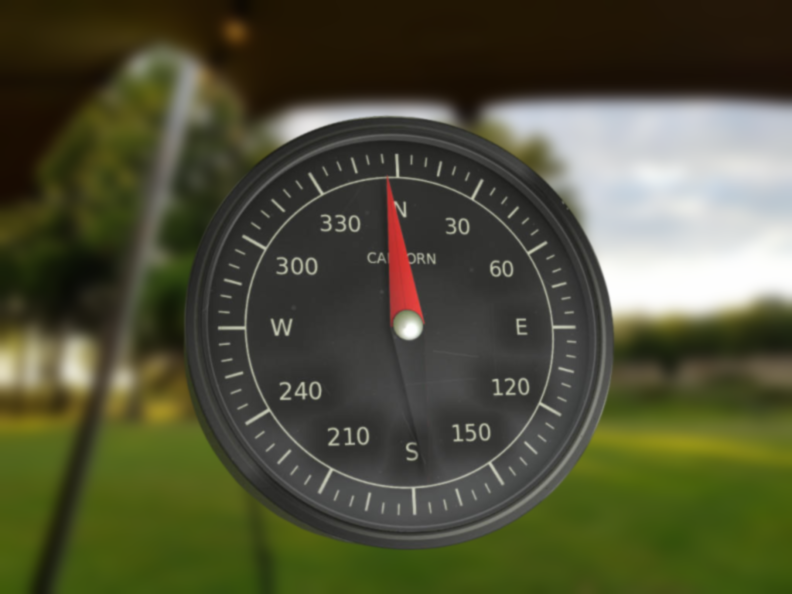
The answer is 355 °
